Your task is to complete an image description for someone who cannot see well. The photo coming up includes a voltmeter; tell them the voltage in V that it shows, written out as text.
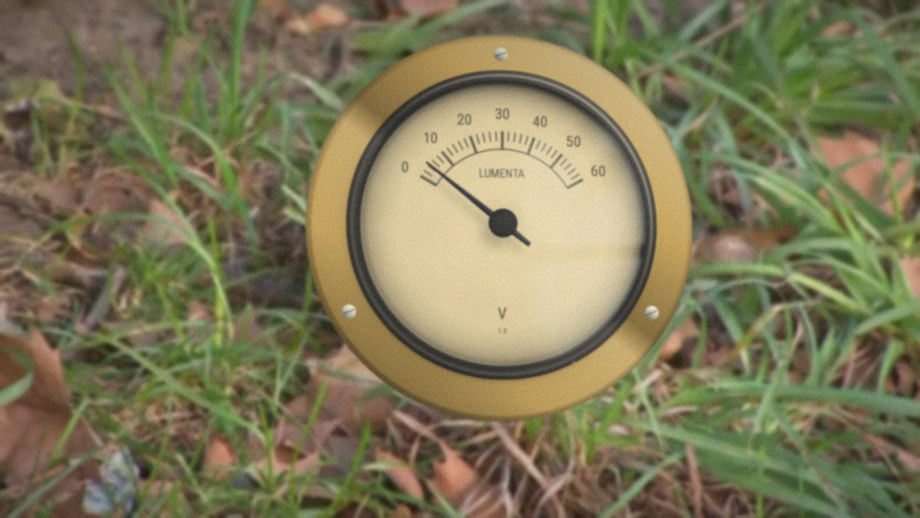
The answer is 4 V
